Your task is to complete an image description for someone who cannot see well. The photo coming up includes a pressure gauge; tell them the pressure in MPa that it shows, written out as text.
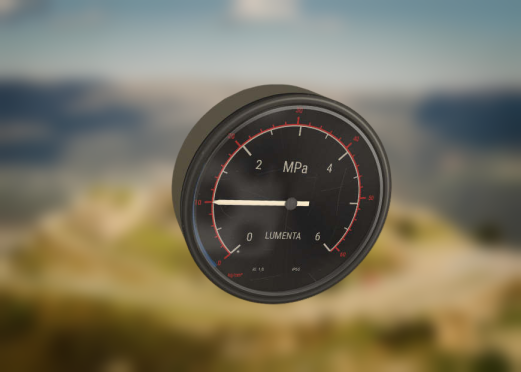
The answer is 1 MPa
